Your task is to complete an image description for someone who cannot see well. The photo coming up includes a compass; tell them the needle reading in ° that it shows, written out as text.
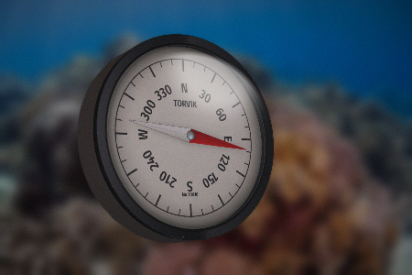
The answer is 100 °
